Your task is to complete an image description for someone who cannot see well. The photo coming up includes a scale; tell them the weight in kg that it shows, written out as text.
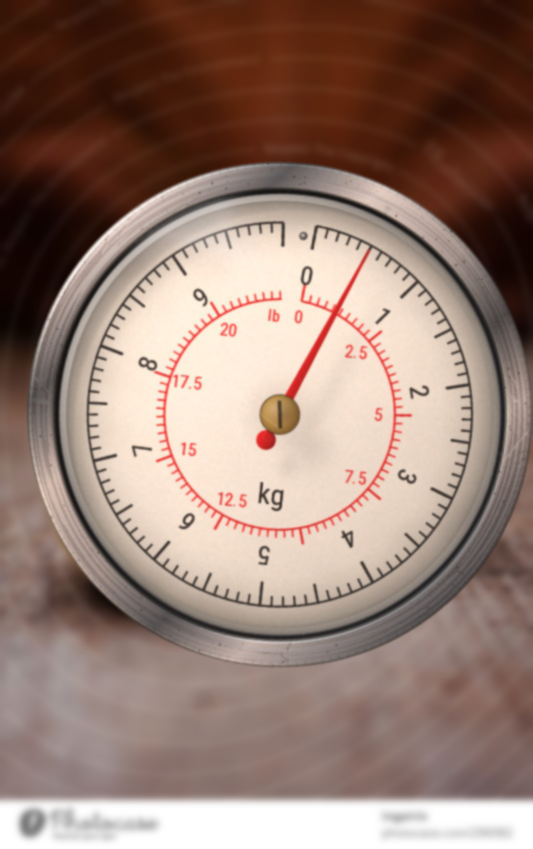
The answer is 0.5 kg
